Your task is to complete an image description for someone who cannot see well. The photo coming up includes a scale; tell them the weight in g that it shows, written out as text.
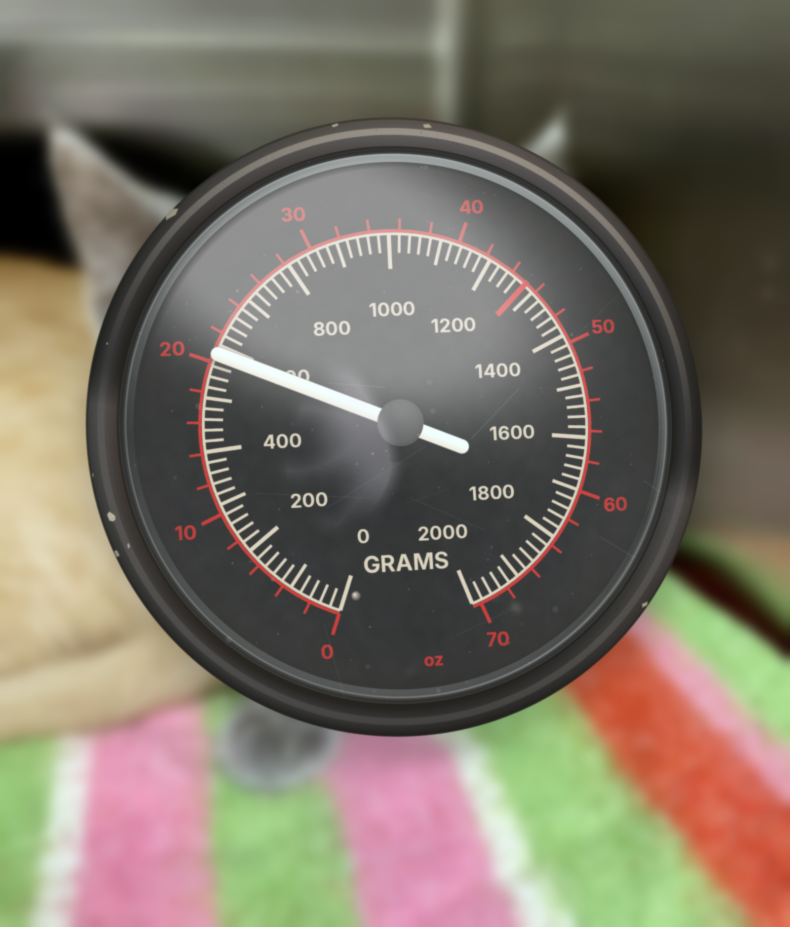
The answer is 580 g
